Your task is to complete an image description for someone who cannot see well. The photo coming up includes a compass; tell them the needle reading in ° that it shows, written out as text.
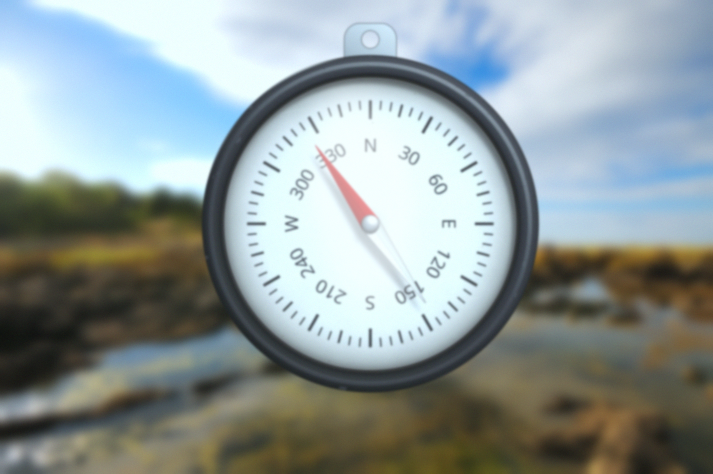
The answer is 325 °
